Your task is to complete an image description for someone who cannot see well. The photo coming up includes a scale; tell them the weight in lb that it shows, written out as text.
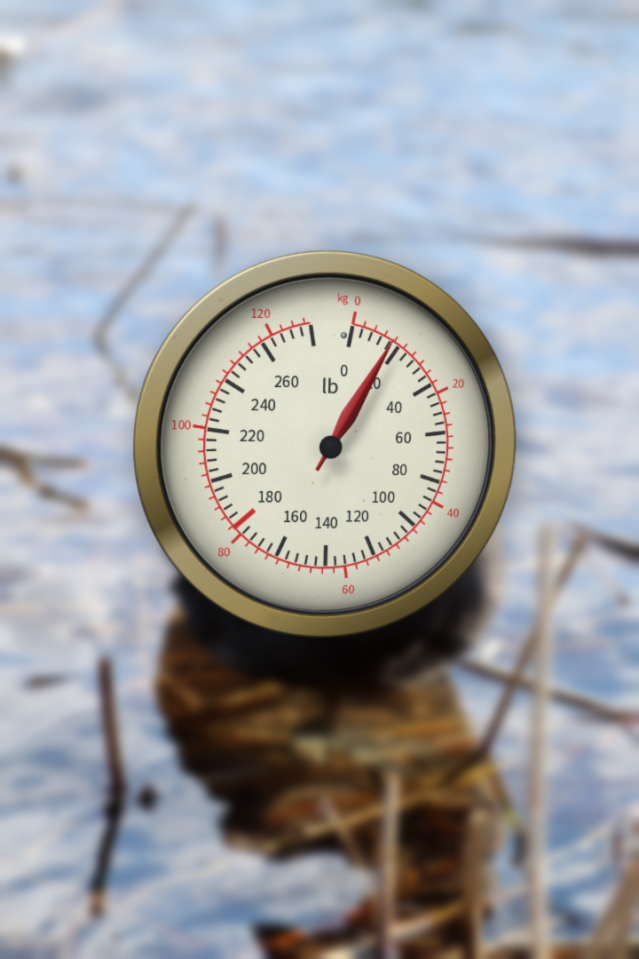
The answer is 16 lb
